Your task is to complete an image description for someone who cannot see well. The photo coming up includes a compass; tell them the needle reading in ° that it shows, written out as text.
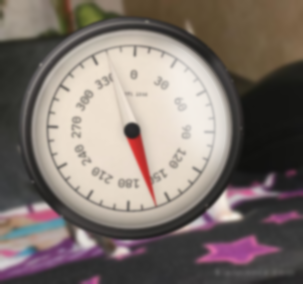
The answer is 160 °
